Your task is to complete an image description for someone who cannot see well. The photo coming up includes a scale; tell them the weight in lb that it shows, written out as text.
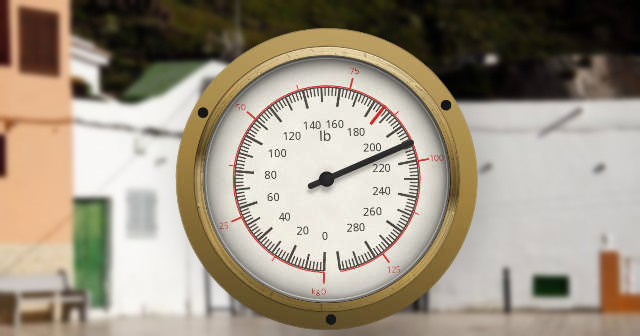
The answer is 210 lb
